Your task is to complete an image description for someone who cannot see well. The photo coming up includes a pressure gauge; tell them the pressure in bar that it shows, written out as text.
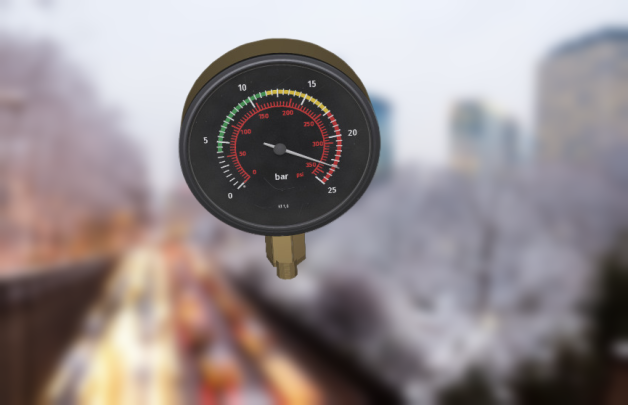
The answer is 23 bar
